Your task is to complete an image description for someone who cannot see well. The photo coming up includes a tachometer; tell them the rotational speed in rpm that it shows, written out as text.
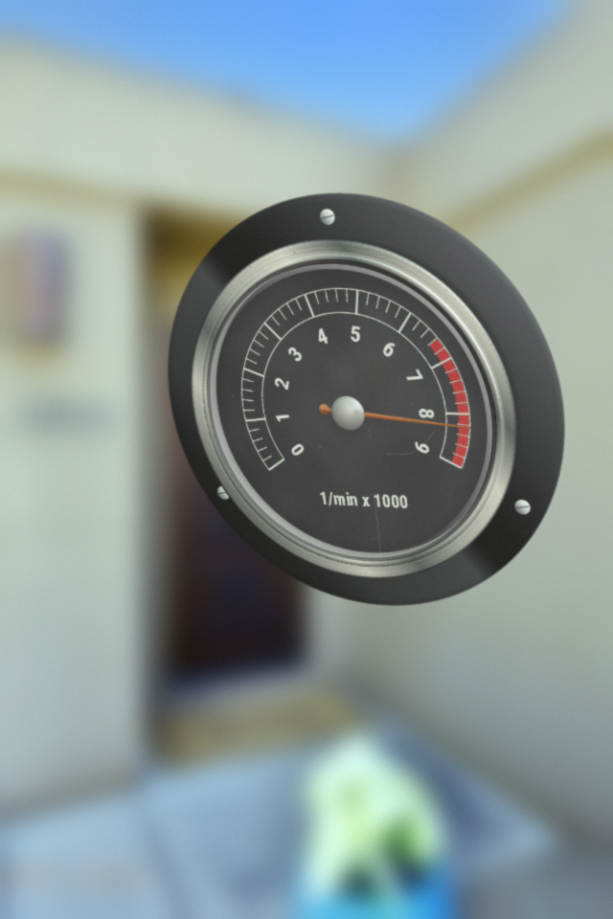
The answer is 8200 rpm
